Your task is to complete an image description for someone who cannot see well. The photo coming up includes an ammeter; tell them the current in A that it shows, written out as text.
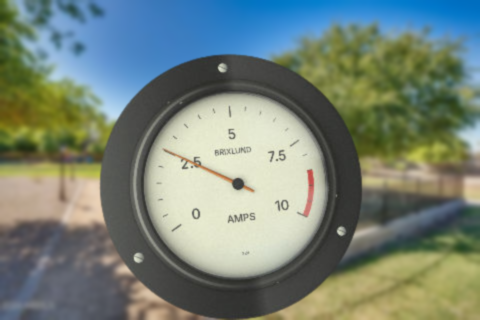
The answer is 2.5 A
